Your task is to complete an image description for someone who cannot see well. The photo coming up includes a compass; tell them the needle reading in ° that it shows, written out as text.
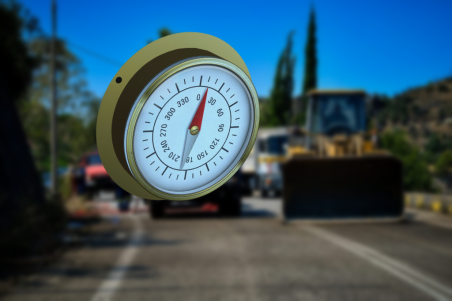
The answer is 10 °
